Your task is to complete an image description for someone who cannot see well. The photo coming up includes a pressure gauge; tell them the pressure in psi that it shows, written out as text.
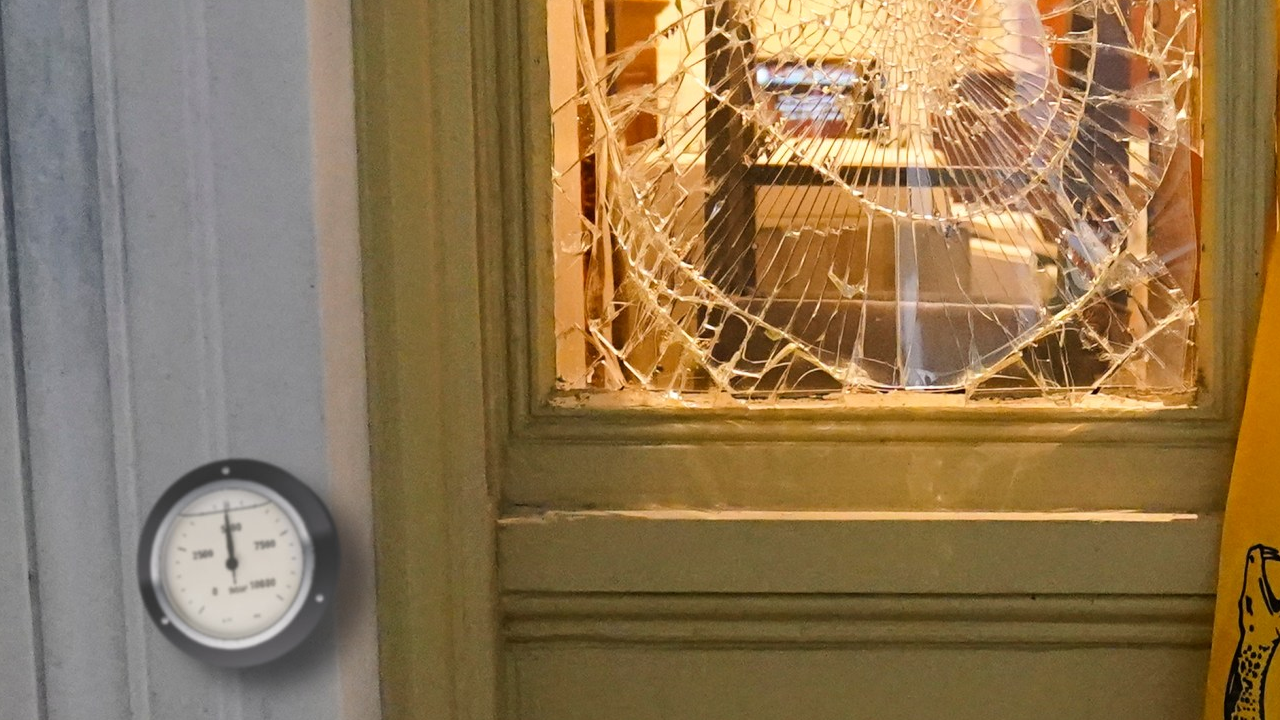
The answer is 5000 psi
